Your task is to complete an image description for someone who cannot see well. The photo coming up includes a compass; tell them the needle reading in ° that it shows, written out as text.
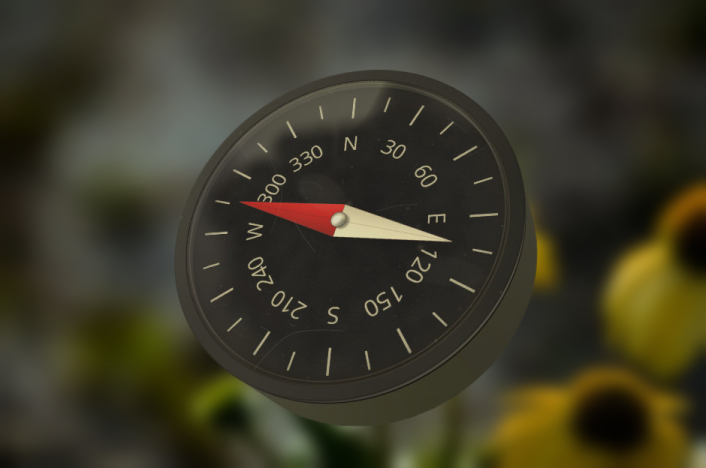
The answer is 285 °
